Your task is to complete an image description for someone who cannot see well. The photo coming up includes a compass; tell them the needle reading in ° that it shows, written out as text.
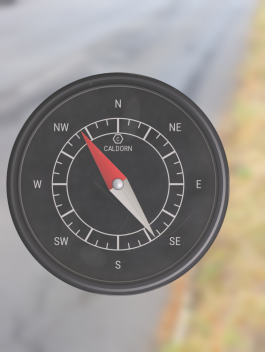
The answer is 325 °
